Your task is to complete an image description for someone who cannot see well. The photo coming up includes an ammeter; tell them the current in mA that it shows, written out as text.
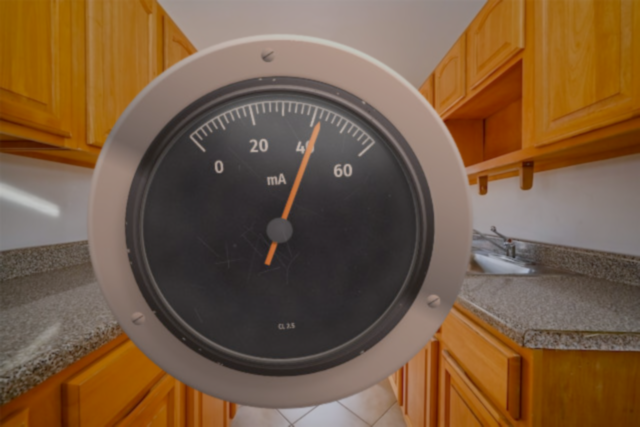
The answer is 42 mA
